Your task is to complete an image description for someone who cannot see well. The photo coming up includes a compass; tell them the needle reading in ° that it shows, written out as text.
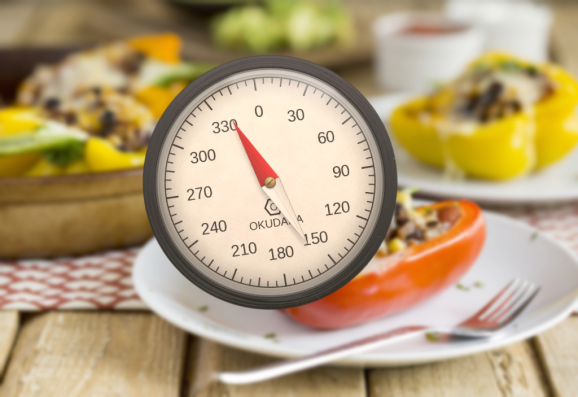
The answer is 337.5 °
